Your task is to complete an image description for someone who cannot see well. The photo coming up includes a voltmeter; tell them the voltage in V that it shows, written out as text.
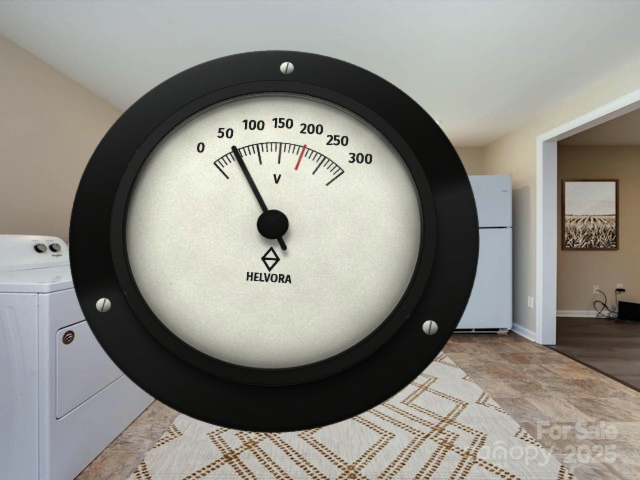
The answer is 50 V
